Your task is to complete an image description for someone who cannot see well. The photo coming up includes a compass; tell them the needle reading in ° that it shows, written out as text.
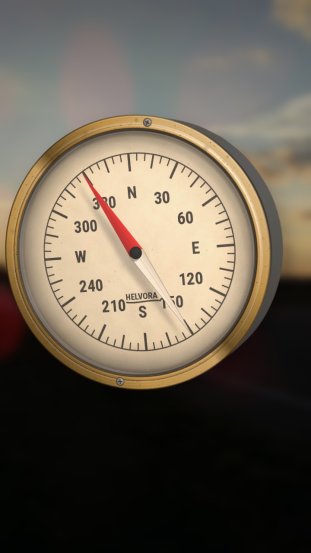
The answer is 330 °
